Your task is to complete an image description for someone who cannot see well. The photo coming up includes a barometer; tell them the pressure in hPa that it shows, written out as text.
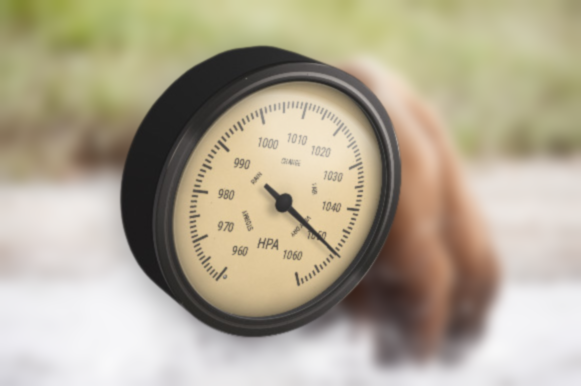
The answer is 1050 hPa
